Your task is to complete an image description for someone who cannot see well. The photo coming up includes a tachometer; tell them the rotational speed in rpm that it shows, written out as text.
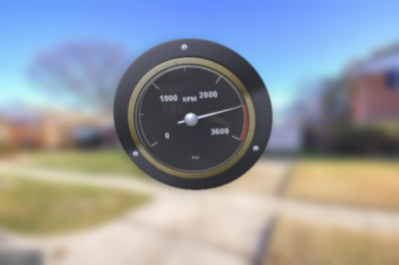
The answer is 2500 rpm
